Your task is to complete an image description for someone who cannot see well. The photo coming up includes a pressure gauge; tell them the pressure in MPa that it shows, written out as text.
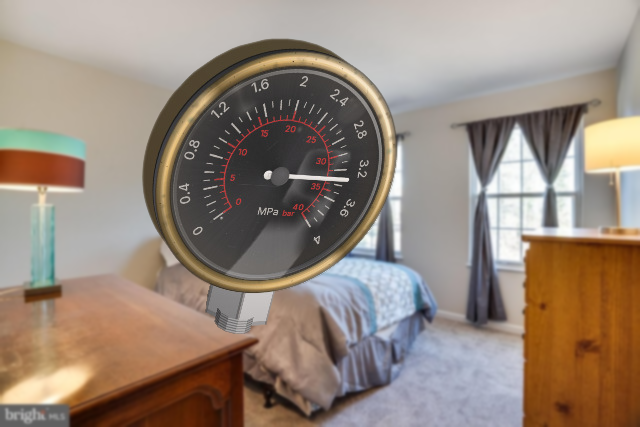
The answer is 3.3 MPa
